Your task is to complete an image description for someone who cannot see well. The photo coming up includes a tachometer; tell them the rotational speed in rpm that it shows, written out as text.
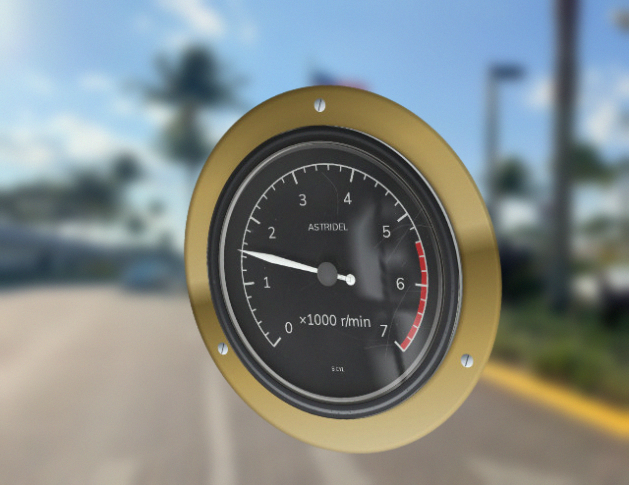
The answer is 1500 rpm
